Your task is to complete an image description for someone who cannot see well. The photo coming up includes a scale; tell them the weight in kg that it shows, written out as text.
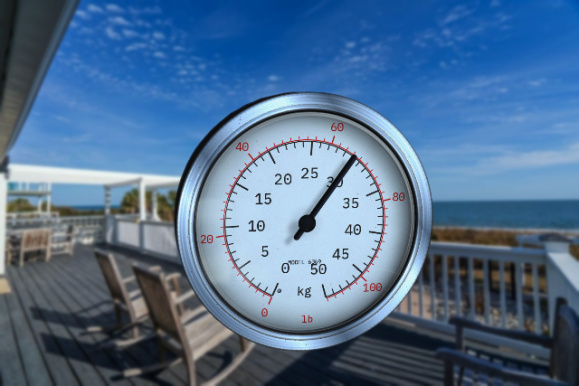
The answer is 30 kg
